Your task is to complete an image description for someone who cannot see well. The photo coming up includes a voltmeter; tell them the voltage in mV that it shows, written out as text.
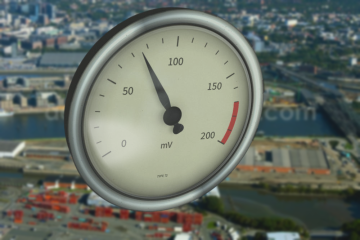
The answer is 75 mV
